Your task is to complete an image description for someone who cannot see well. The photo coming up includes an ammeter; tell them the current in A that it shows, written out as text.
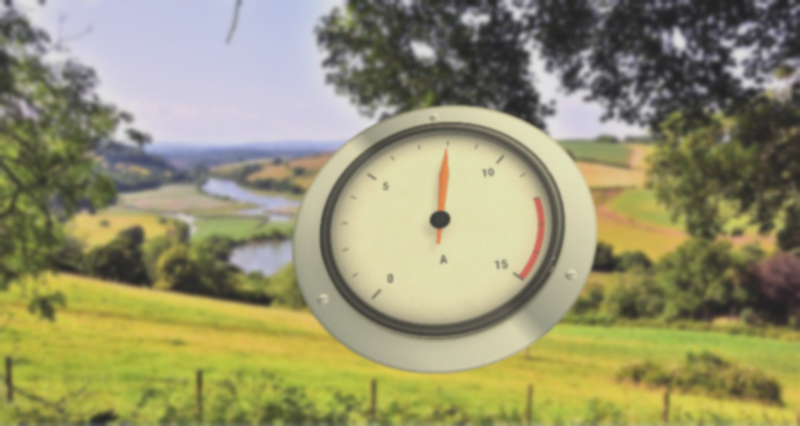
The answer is 8 A
